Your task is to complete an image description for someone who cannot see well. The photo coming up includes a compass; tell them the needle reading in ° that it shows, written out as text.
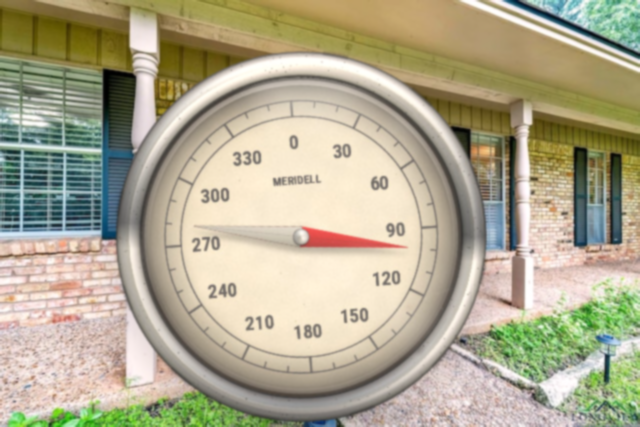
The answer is 100 °
